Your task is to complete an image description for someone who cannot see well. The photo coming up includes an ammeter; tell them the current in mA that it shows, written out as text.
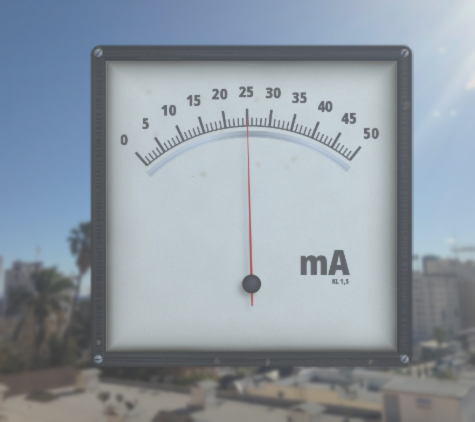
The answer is 25 mA
